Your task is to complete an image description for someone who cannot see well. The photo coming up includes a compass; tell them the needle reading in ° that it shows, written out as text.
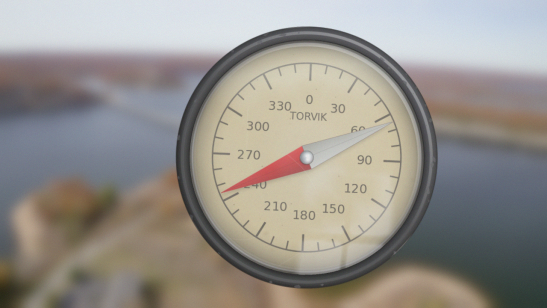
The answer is 245 °
